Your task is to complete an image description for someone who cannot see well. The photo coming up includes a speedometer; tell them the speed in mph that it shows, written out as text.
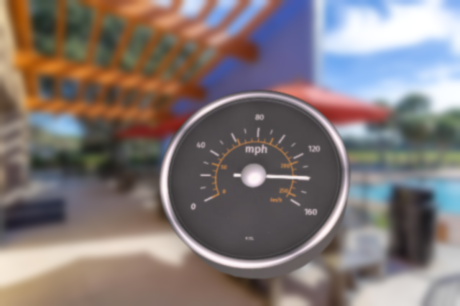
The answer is 140 mph
